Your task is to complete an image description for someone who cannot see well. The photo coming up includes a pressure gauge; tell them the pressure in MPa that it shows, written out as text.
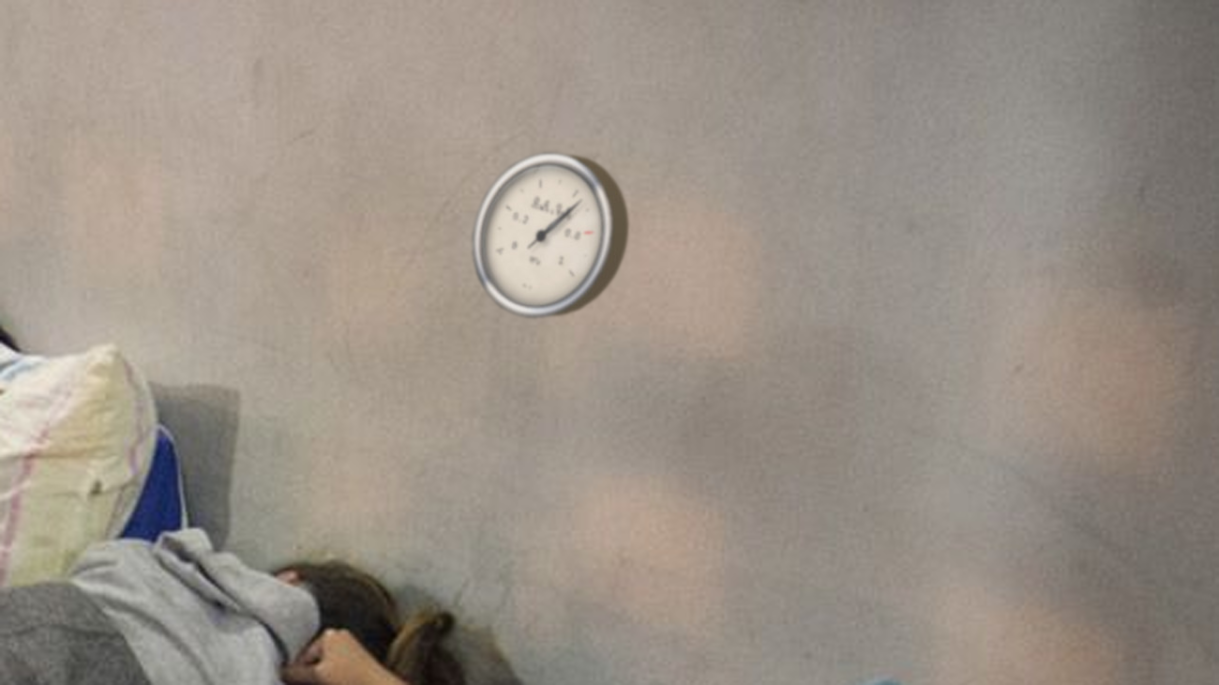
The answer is 0.65 MPa
